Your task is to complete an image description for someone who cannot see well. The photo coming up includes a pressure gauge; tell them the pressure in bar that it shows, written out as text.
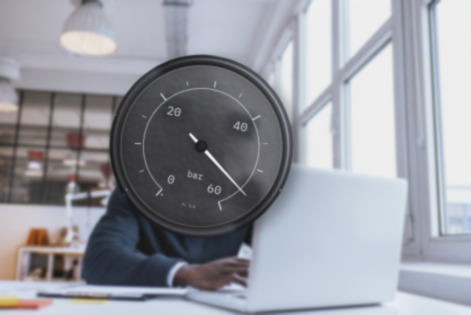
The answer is 55 bar
